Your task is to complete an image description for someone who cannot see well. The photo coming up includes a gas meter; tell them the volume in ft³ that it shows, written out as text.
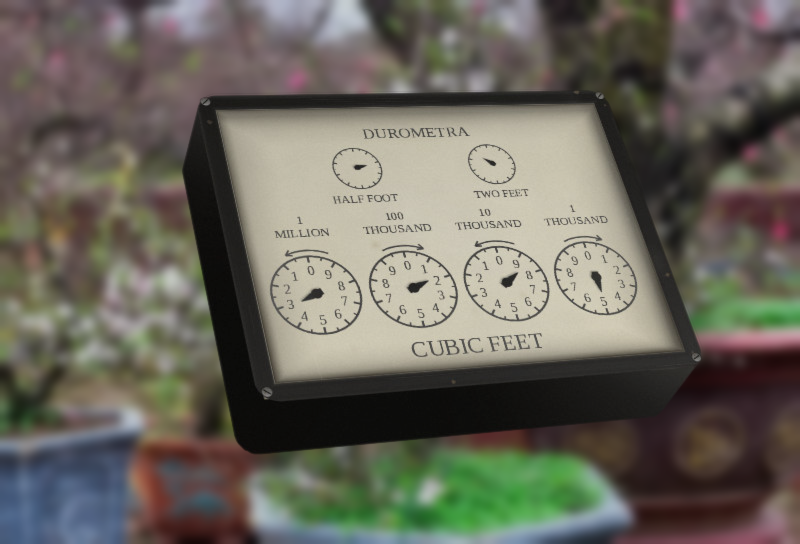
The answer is 318500 ft³
